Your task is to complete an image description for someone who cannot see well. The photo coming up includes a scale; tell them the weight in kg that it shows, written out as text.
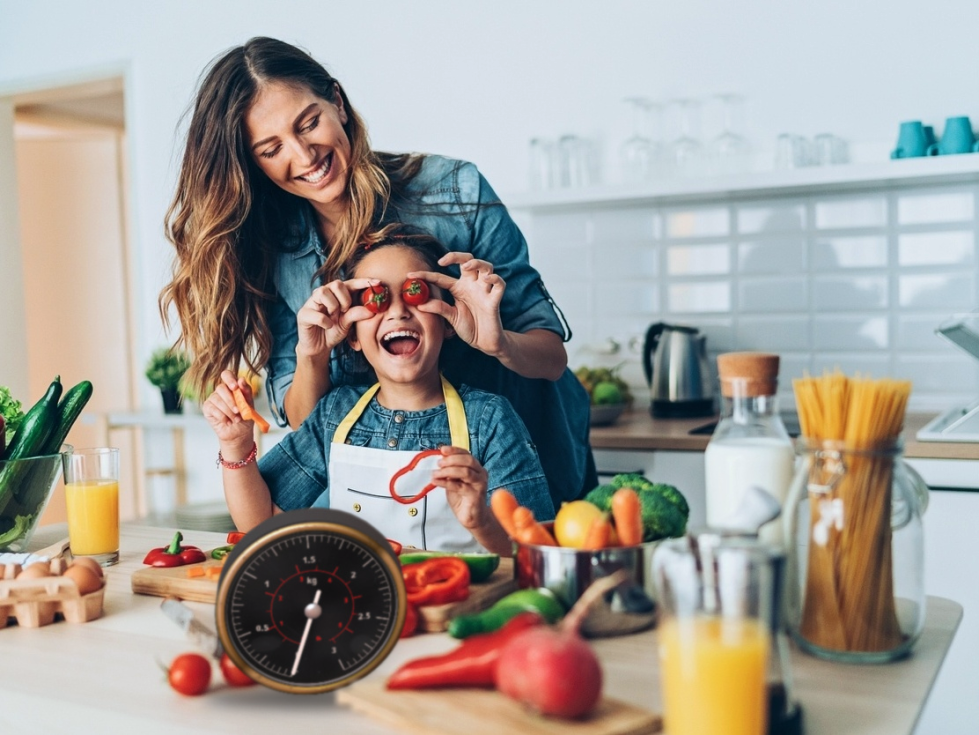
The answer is 0 kg
